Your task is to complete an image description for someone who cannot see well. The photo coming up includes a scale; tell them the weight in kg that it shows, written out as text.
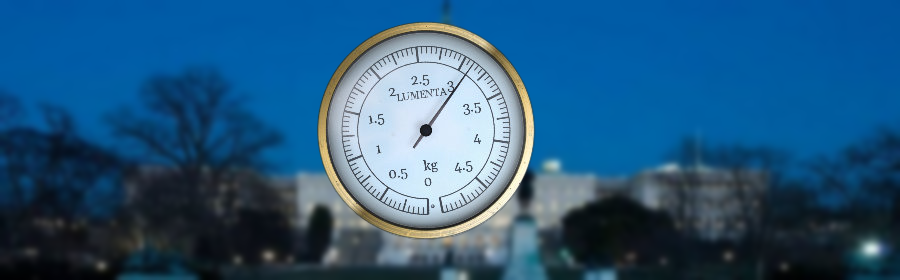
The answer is 3.1 kg
